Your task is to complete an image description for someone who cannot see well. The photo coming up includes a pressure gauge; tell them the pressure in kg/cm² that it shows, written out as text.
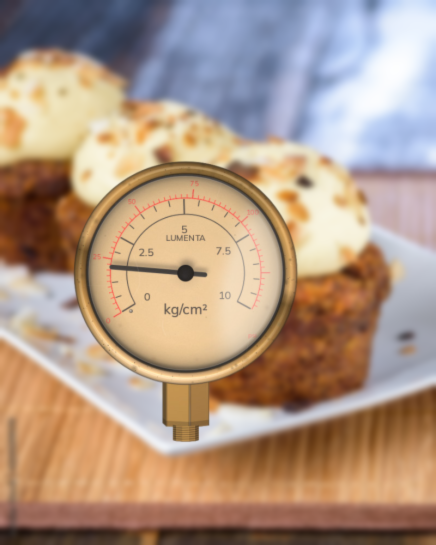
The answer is 1.5 kg/cm²
